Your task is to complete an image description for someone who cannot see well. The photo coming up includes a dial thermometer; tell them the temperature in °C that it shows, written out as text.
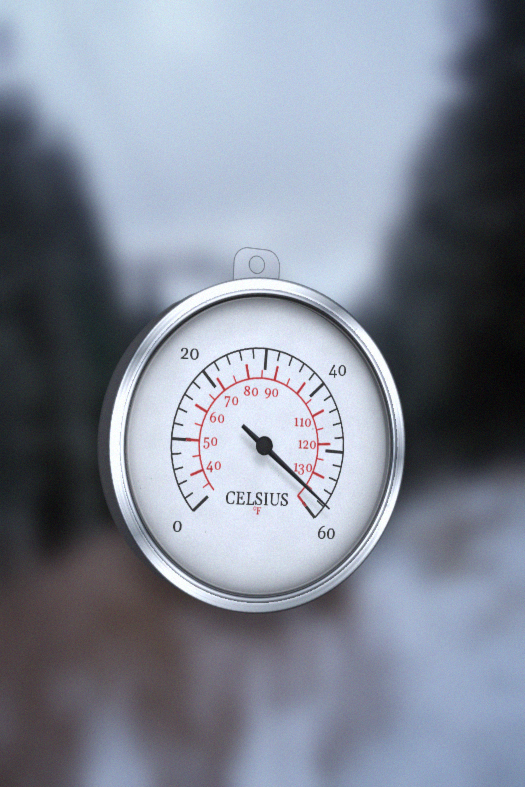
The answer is 58 °C
